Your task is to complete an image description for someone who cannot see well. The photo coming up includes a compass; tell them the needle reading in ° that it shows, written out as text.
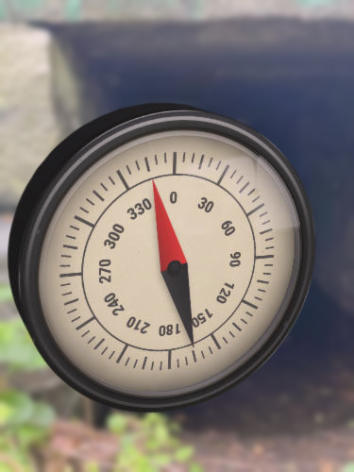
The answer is 345 °
